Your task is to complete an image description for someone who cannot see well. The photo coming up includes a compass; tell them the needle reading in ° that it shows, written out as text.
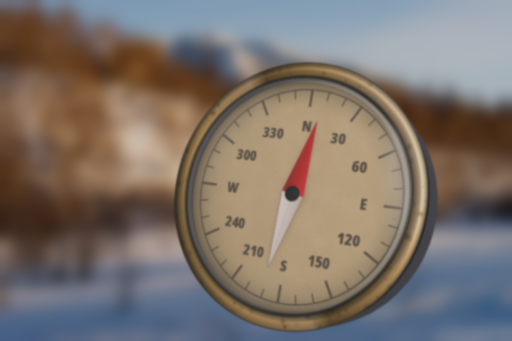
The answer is 10 °
